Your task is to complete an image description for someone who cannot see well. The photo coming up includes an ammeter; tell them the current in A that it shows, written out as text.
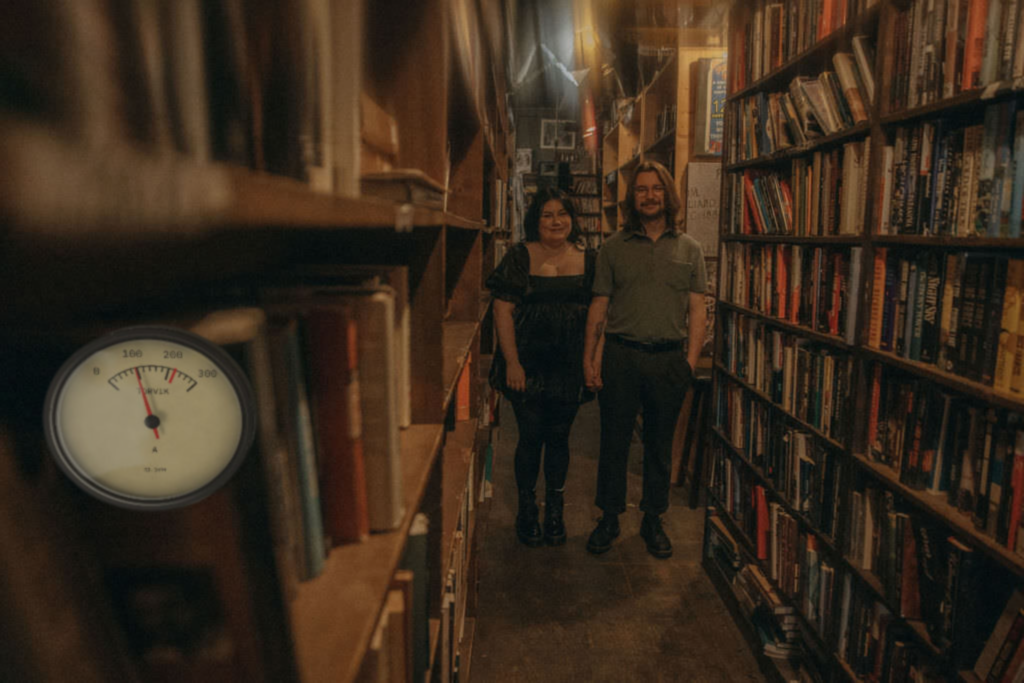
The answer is 100 A
